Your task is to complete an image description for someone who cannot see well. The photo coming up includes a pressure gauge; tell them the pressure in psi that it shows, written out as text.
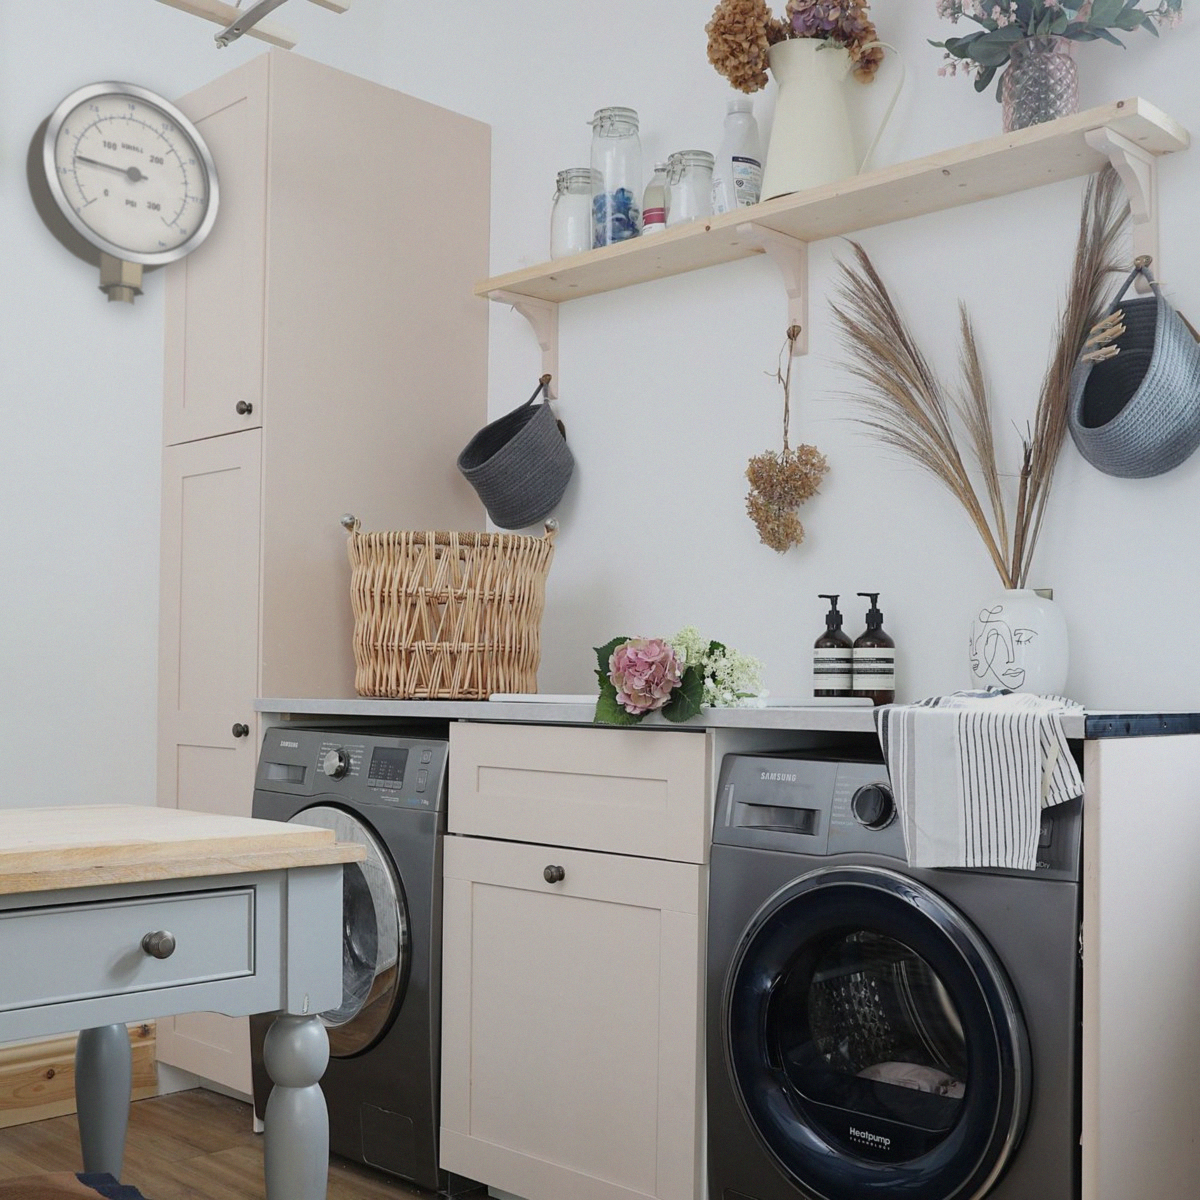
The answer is 50 psi
